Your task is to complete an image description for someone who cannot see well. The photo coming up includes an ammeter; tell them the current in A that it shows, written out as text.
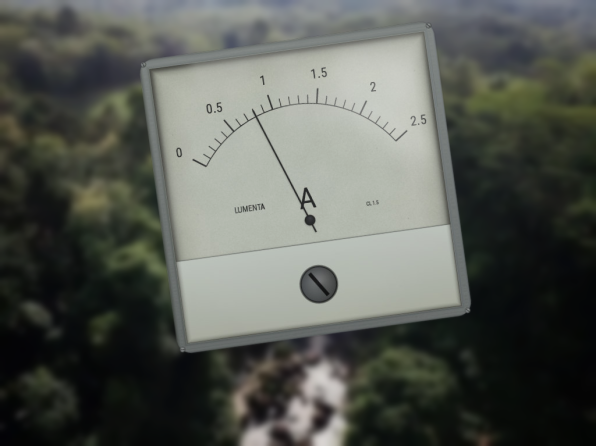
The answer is 0.8 A
